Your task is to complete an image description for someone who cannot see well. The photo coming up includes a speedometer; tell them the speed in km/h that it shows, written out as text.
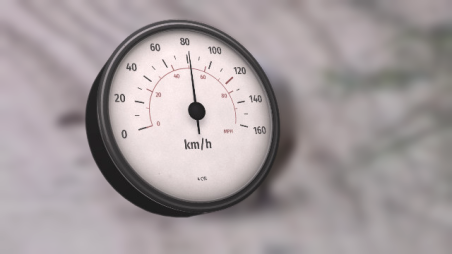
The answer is 80 km/h
